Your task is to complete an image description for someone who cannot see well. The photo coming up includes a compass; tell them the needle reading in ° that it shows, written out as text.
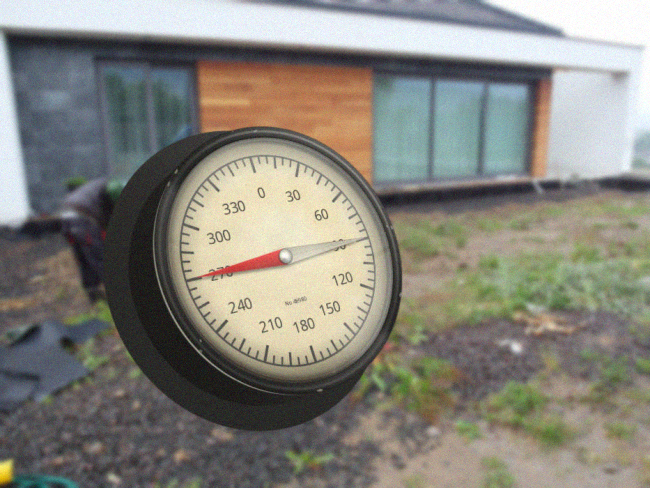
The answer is 270 °
